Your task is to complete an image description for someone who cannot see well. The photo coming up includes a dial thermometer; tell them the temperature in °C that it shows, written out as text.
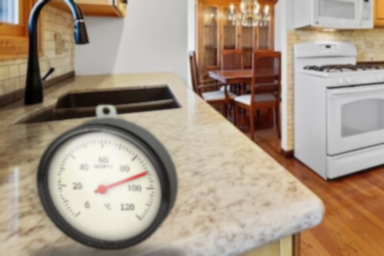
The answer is 90 °C
